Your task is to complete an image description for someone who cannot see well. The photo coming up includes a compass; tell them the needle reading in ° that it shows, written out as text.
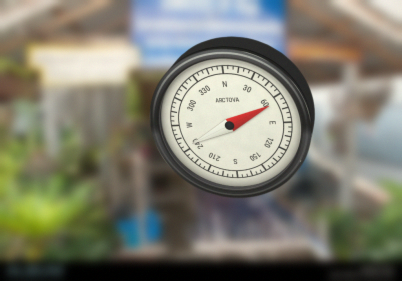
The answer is 65 °
